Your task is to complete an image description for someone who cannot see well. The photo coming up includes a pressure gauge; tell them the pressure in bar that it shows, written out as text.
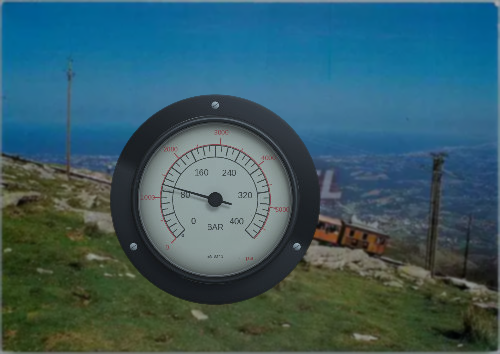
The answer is 90 bar
